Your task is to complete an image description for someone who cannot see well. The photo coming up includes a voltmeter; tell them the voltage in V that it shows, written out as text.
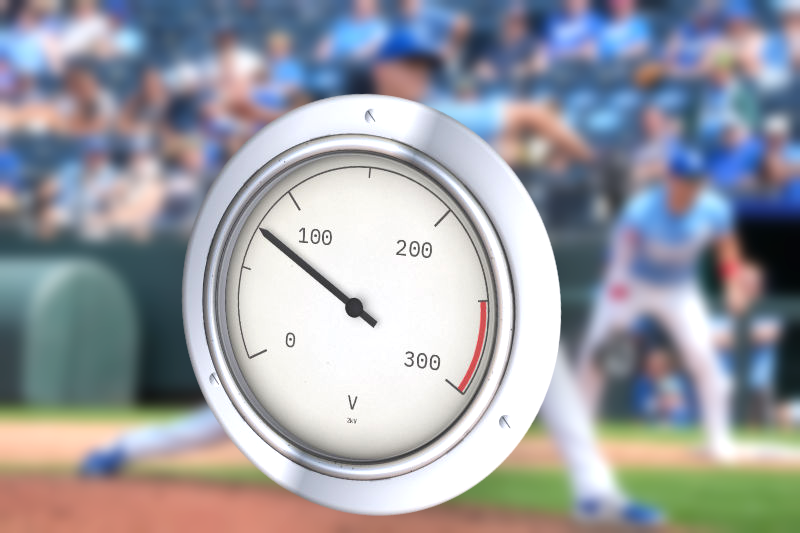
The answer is 75 V
